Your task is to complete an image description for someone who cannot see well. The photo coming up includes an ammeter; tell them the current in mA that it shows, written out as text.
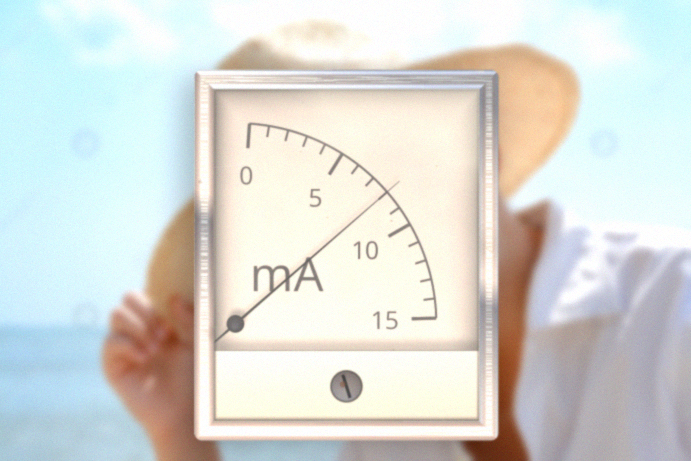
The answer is 8 mA
